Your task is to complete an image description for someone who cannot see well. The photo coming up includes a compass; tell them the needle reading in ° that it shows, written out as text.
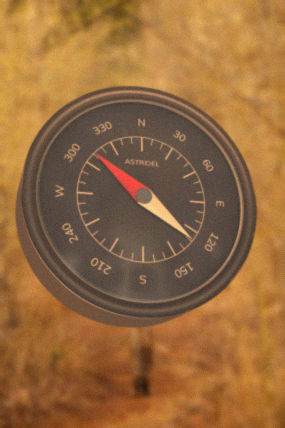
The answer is 310 °
